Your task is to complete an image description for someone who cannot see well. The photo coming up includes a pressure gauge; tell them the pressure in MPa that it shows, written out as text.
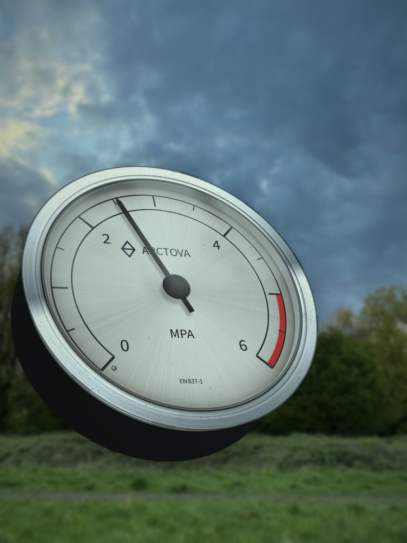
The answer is 2.5 MPa
